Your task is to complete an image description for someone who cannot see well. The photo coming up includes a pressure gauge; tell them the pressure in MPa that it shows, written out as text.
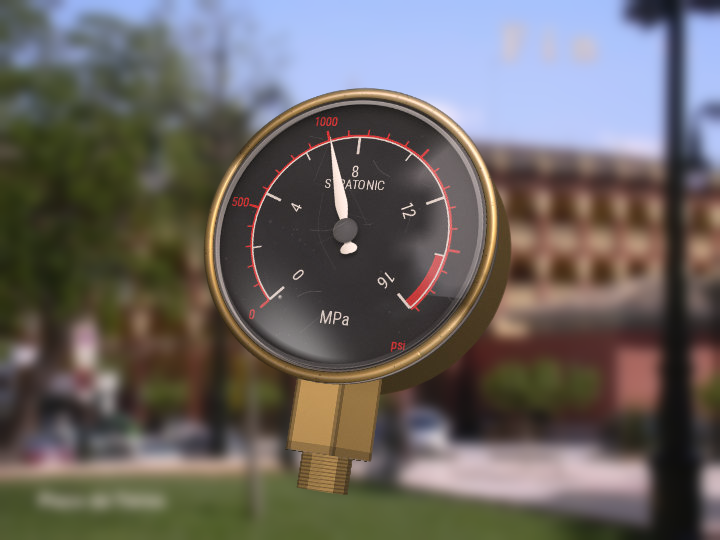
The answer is 7 MPa
